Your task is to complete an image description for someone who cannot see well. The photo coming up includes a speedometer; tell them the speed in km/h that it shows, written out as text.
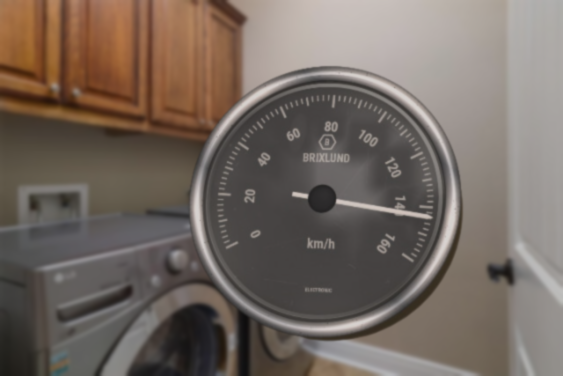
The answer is 144 km/h
